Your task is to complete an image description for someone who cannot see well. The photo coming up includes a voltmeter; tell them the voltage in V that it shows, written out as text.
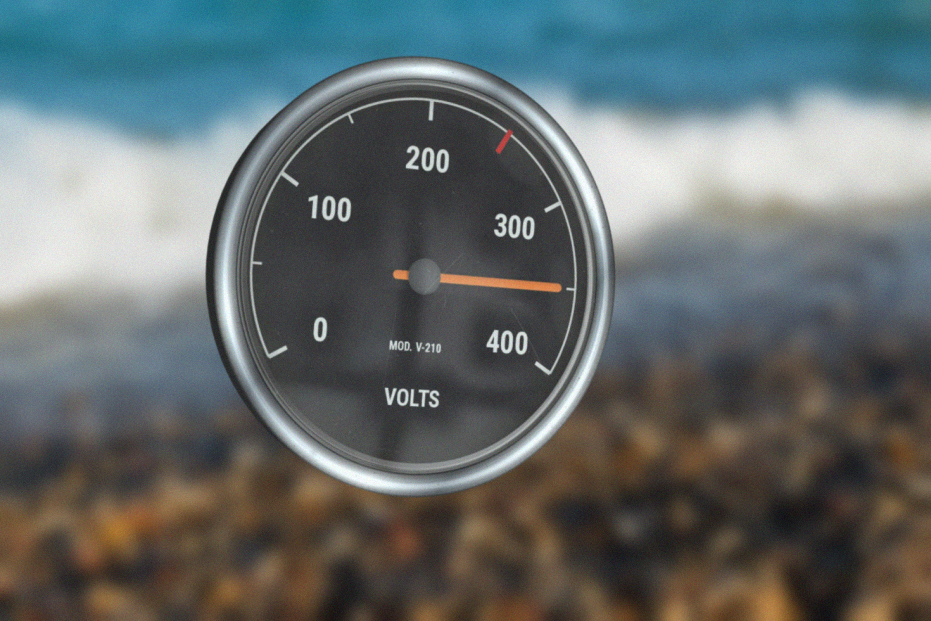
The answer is 350 V
